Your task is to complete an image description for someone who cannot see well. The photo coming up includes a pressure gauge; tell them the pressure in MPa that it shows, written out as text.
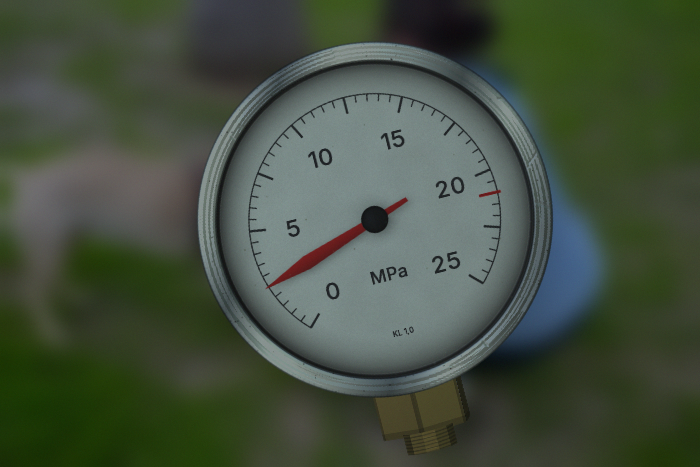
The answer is 2.5 MPa
